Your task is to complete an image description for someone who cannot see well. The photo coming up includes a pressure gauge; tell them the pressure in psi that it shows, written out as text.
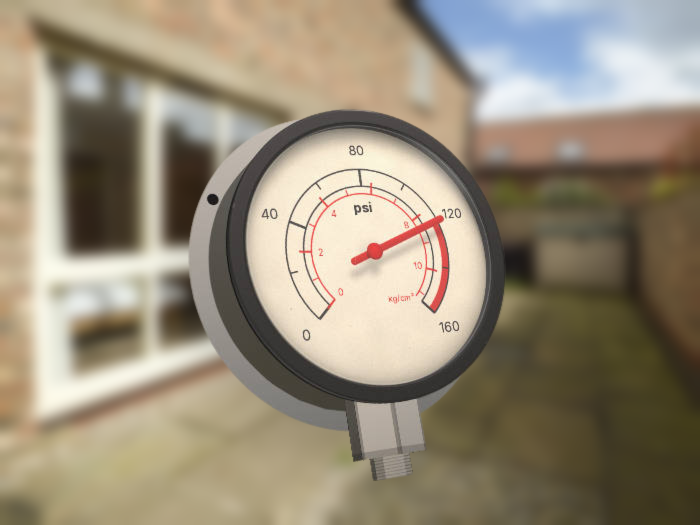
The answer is 120 psi
